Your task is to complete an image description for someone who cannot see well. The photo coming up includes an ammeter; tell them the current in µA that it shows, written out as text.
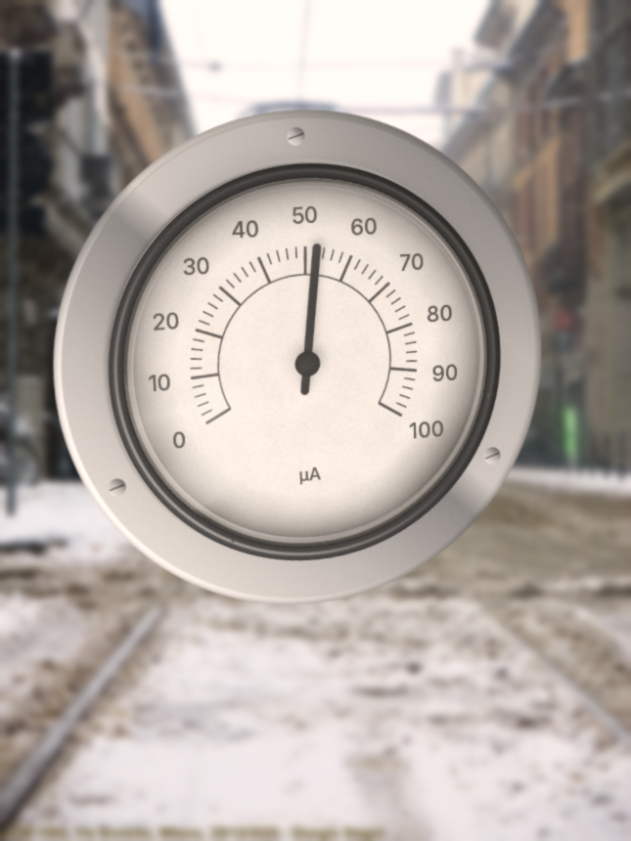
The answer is 52 µA
